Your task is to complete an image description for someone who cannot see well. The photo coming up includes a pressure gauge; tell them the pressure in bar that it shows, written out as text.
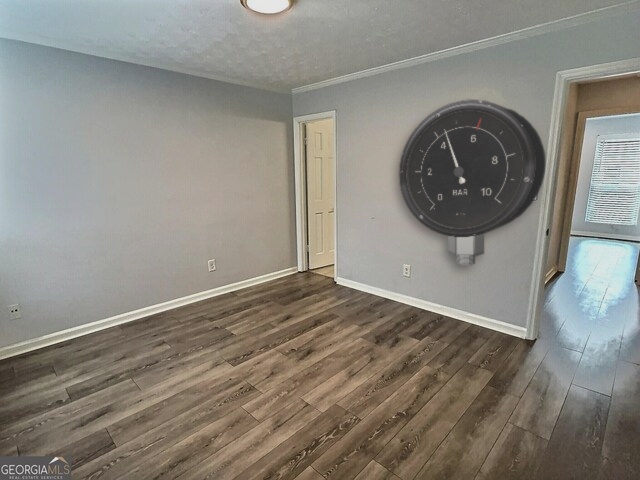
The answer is 4.5 bar
